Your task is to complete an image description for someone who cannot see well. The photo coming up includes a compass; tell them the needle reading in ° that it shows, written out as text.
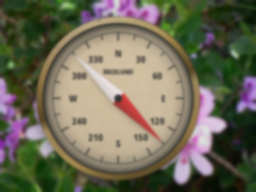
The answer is 135 °
